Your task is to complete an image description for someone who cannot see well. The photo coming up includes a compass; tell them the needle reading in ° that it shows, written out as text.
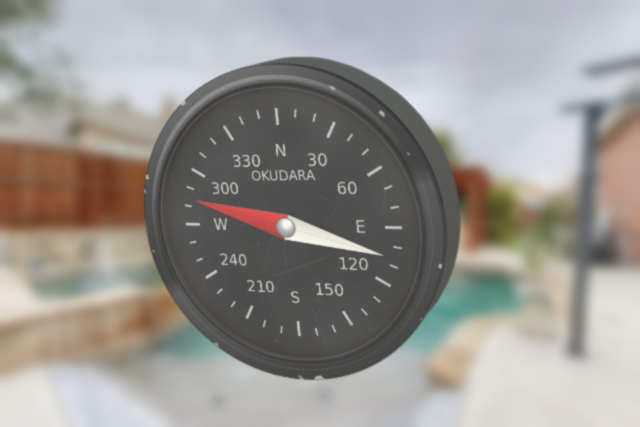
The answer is 285 °
